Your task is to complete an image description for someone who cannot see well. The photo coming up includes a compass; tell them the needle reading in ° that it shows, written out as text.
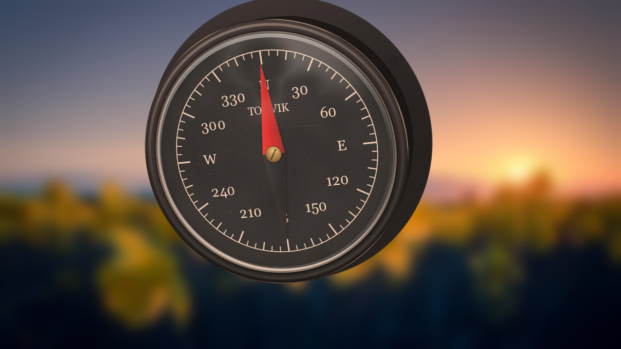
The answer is 0 °
